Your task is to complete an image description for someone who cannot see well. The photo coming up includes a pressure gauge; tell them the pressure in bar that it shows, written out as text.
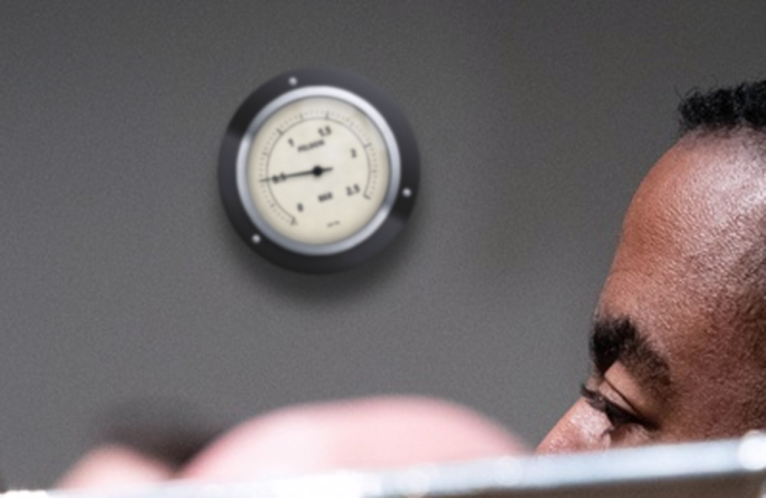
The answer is 0.5 bar
